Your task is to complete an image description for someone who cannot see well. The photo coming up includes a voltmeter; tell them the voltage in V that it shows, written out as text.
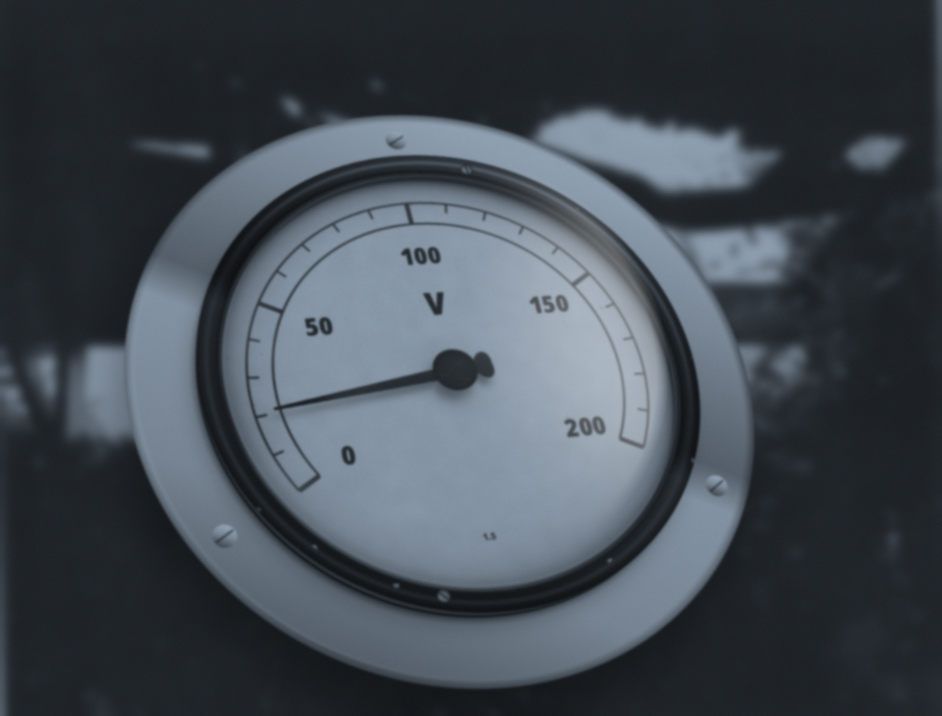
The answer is 20 V
